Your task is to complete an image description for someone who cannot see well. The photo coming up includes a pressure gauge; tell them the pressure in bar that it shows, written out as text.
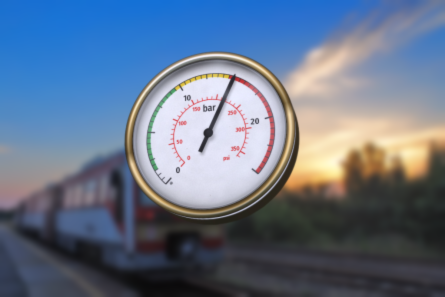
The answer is 15 bar
